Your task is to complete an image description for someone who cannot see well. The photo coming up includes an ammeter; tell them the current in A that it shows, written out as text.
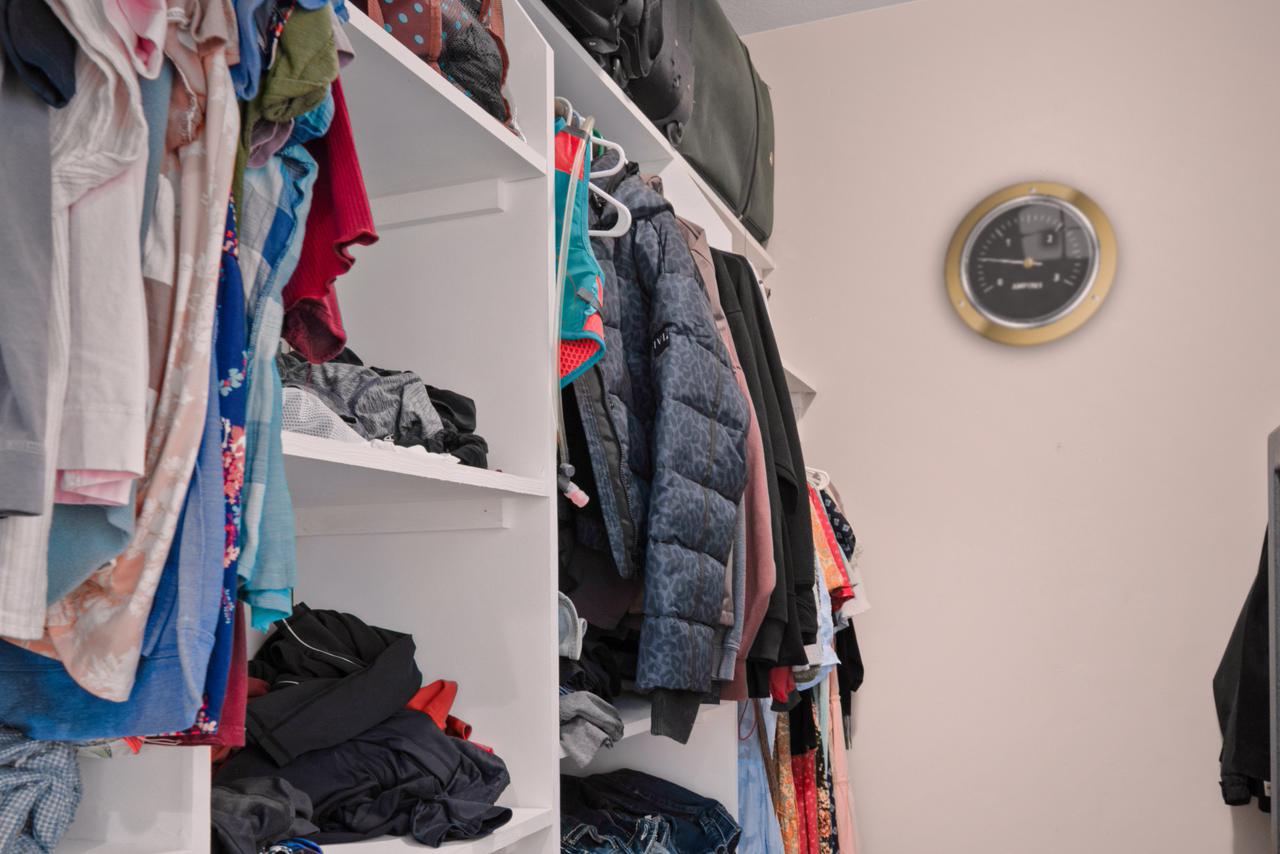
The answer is 0.5 A
